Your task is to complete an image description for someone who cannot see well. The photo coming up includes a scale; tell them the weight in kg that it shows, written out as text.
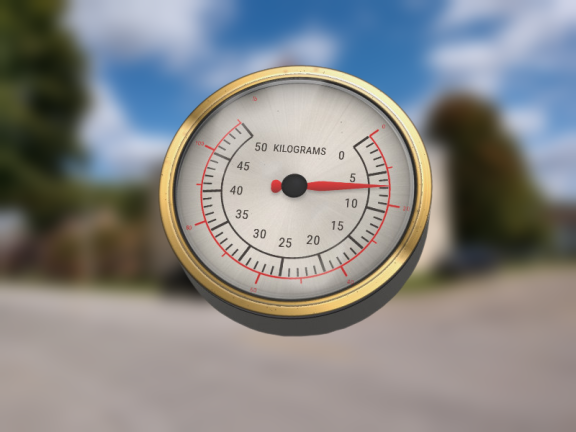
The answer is 7 kg
